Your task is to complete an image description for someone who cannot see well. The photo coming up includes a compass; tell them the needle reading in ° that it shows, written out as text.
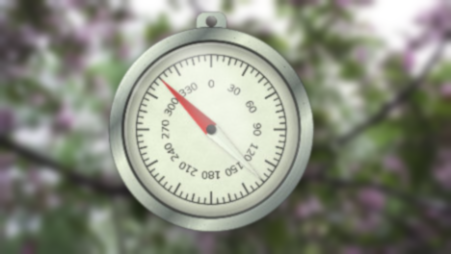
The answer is 315 °
